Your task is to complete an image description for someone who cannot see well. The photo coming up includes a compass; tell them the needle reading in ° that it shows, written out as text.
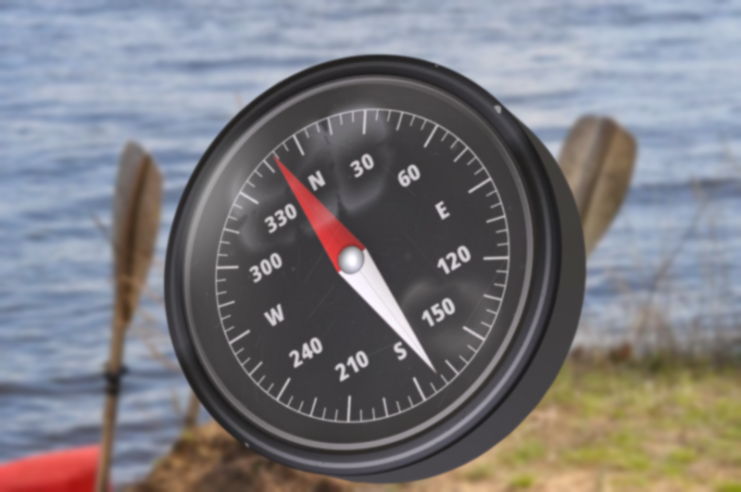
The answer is 350 °
